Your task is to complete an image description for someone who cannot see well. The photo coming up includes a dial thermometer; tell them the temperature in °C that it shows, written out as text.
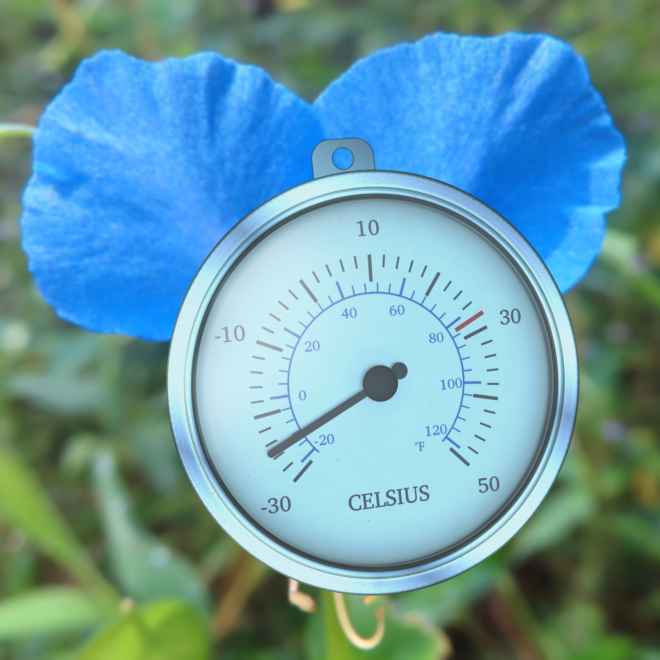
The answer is -25 °C
